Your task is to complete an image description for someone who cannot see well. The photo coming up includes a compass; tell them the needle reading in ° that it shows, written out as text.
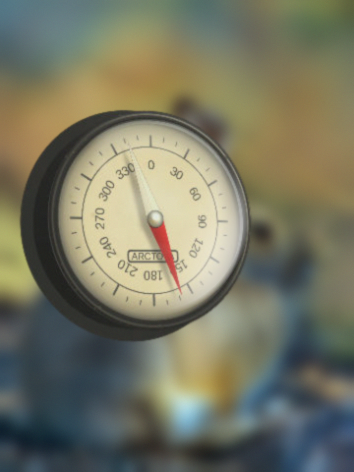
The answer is 160 °
